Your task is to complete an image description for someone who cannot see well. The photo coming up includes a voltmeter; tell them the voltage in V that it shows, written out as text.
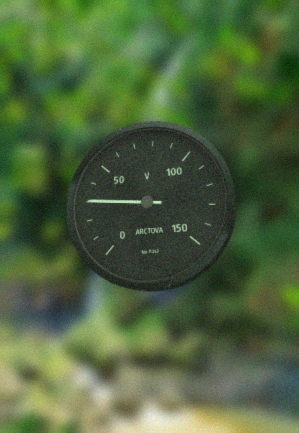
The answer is 30 V
